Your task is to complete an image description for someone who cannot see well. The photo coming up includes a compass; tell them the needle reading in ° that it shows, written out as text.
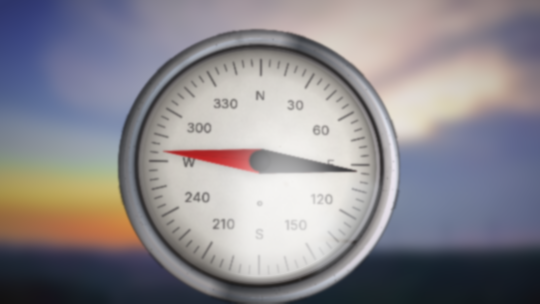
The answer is 275 °
